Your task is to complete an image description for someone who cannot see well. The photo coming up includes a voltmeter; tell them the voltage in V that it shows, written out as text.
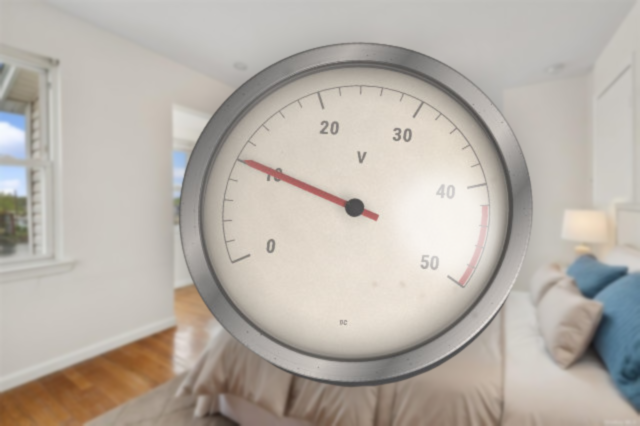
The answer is 10 V
